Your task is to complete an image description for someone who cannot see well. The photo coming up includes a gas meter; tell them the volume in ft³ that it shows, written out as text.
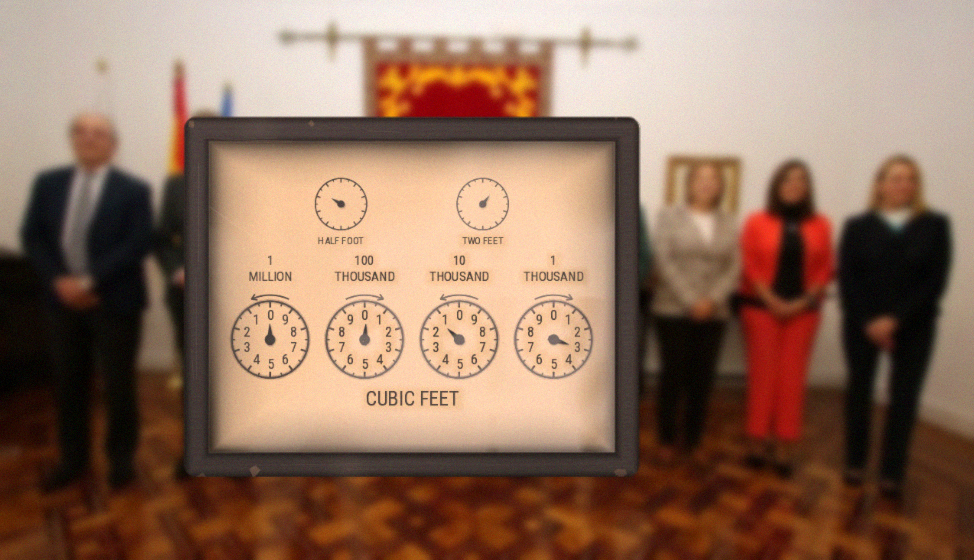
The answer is 1300 ft³
